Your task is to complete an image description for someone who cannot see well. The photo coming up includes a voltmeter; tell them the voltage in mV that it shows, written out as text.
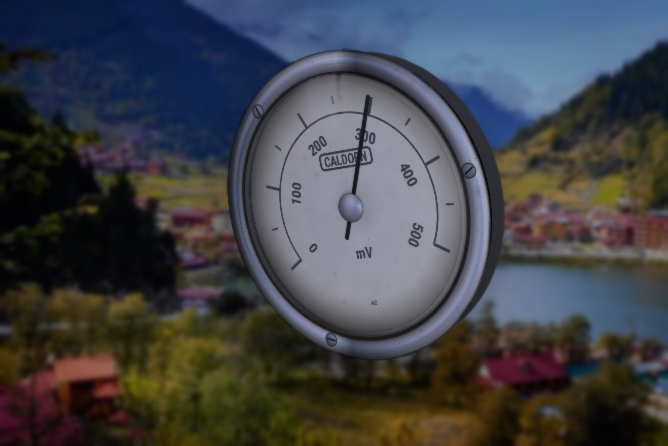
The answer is 300 mV
